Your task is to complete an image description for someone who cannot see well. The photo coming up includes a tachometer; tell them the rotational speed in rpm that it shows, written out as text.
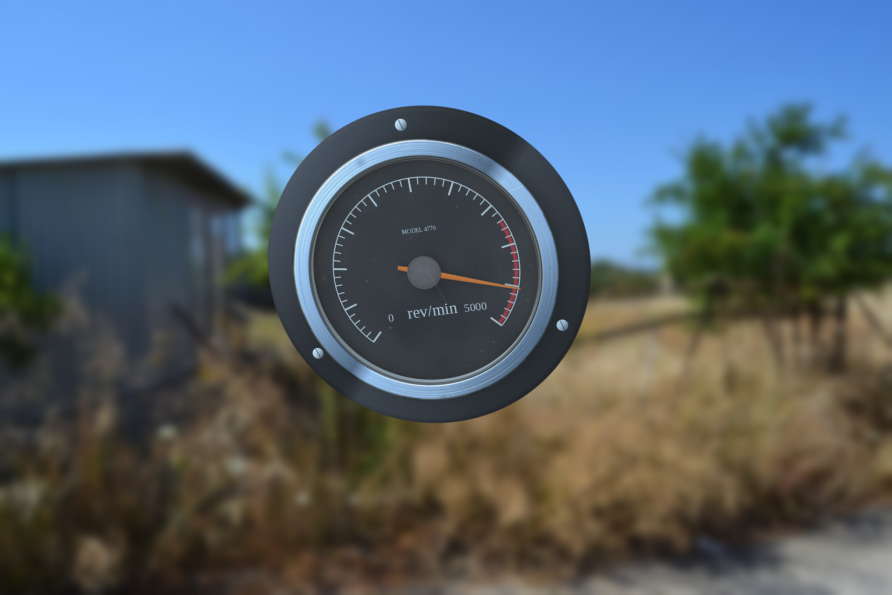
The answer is 4500 rpm
